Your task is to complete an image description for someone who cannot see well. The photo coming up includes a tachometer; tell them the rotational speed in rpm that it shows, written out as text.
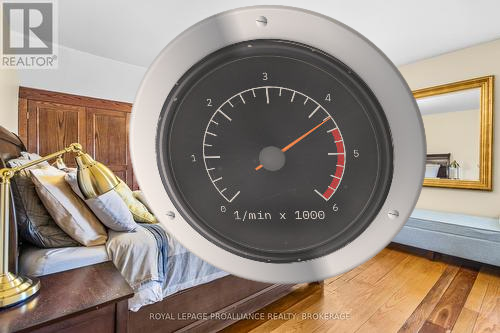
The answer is 4250 rpm
